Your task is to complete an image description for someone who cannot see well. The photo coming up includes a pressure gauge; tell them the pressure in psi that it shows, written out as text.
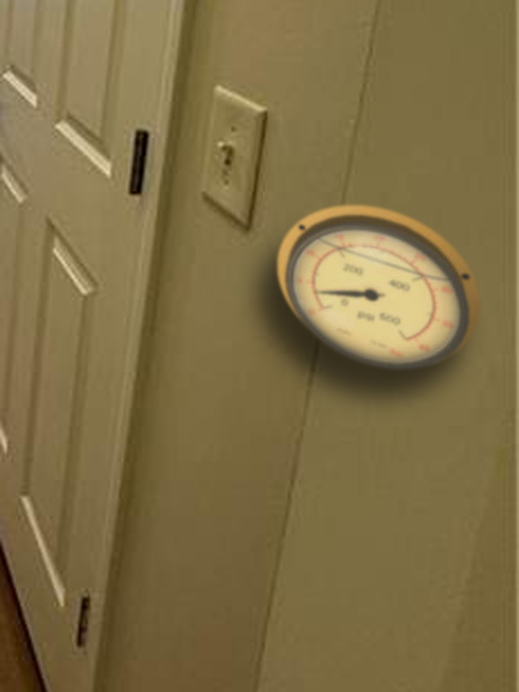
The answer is 50 psi
